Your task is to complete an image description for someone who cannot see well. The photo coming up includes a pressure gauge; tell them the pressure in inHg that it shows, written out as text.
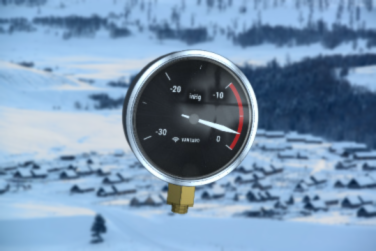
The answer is -2.5 inHg
